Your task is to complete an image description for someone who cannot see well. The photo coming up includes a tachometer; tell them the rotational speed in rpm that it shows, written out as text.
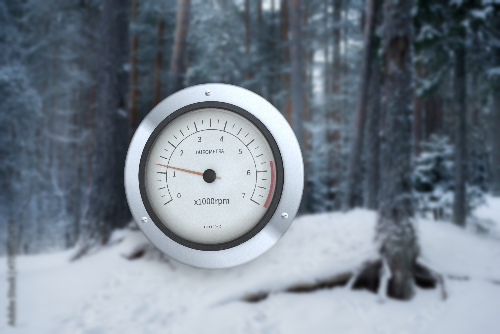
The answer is 1250 rpm
